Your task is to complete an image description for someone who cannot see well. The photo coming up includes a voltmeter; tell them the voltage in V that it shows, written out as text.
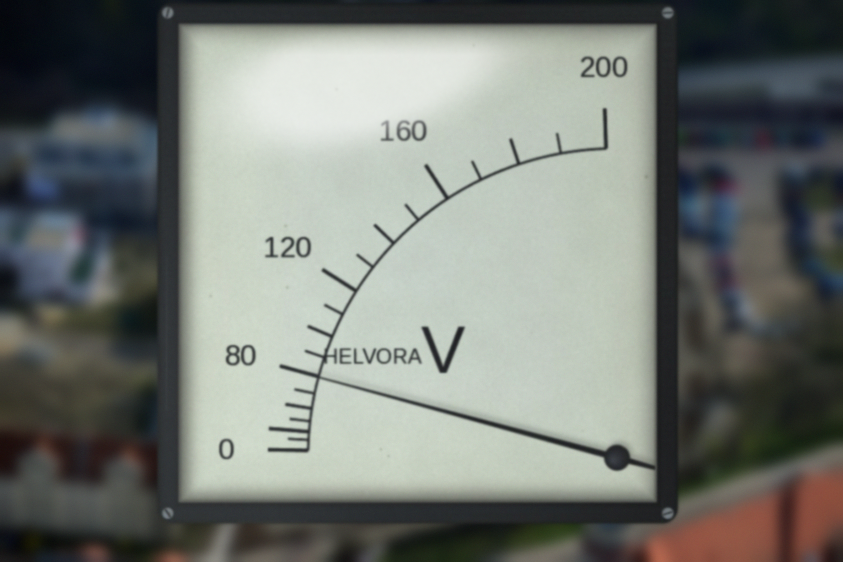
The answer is 80 V
